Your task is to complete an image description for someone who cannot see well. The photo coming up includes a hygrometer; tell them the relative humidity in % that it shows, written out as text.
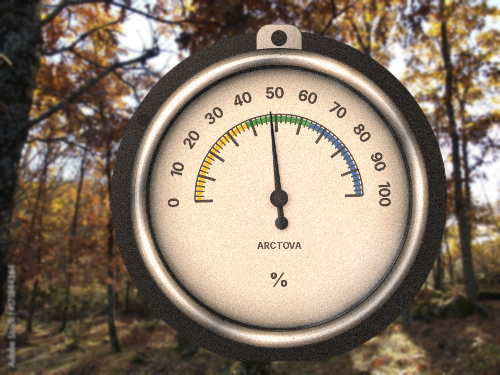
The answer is 48 %
